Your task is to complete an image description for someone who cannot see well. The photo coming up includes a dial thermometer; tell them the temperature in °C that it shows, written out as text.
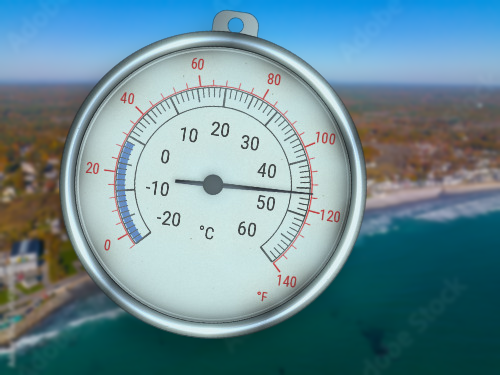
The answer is 46 °C
